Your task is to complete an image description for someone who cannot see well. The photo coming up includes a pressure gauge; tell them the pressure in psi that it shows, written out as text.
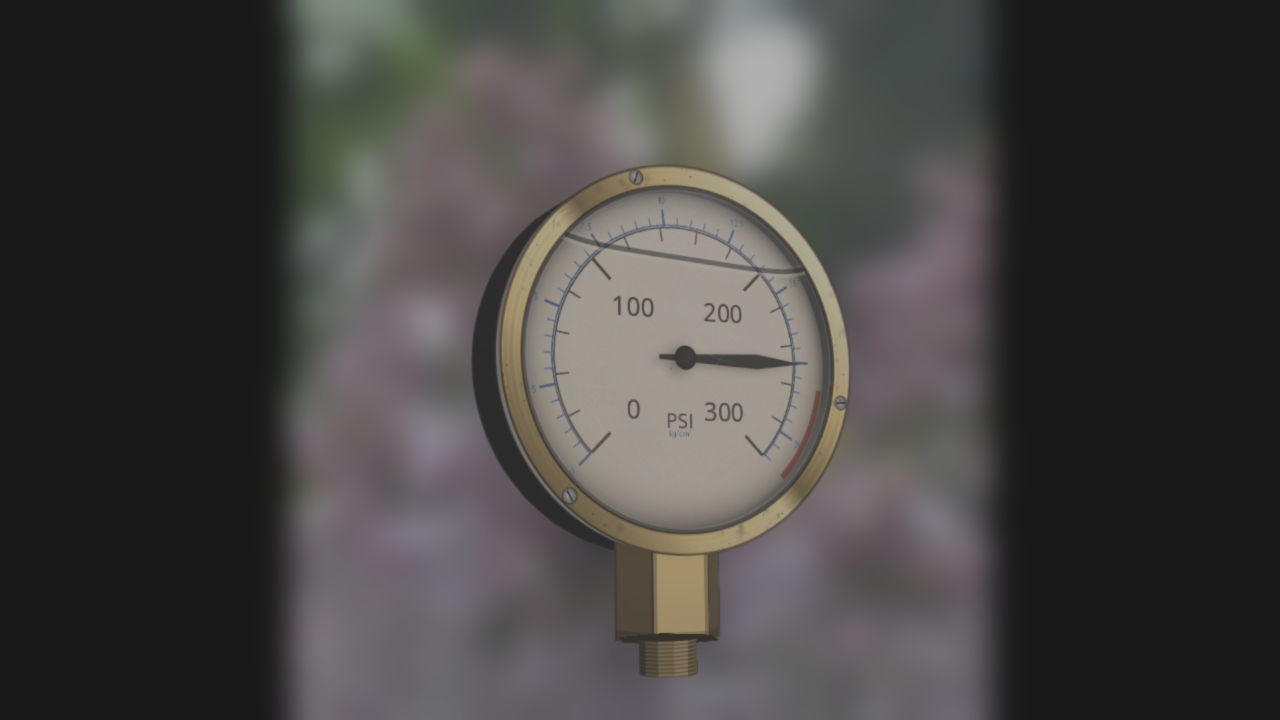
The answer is 250 psi
